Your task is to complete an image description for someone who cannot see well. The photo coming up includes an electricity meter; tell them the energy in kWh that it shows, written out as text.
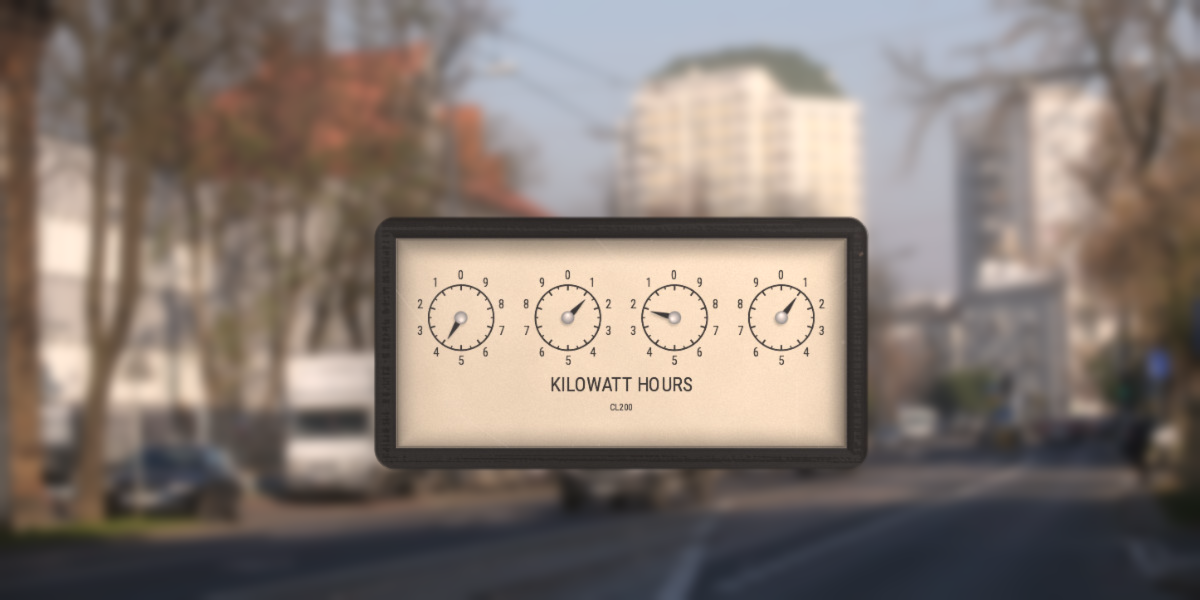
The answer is 4121 kWh
